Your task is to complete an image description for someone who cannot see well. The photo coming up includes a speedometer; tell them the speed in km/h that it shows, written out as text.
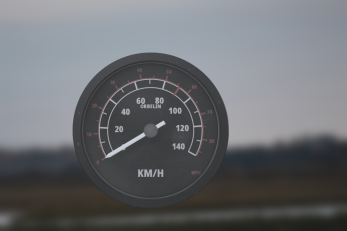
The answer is 0 km/h
